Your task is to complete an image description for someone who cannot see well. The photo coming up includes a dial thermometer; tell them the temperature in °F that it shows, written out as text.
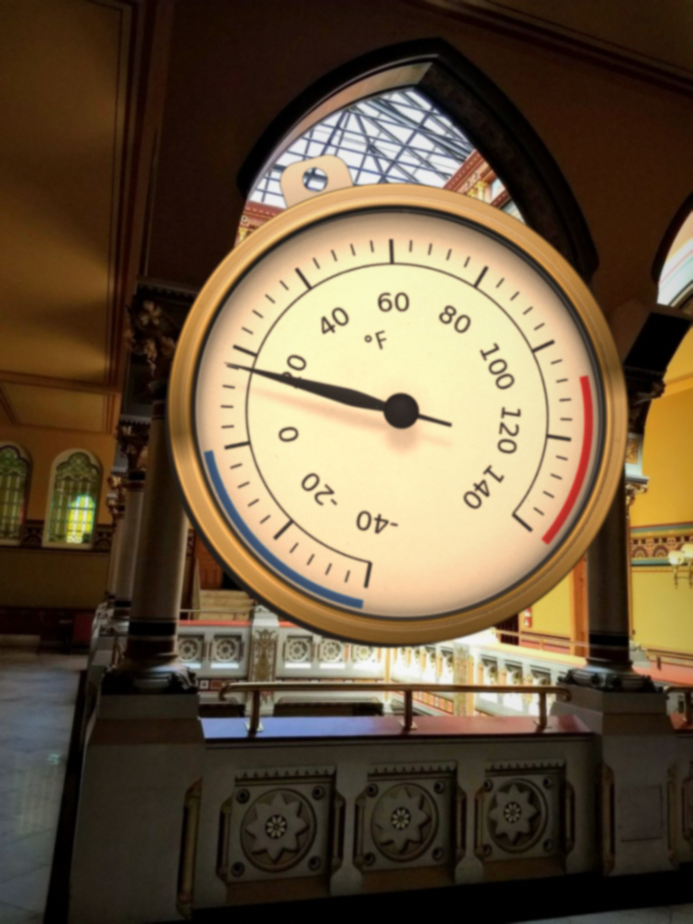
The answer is 16 °F
